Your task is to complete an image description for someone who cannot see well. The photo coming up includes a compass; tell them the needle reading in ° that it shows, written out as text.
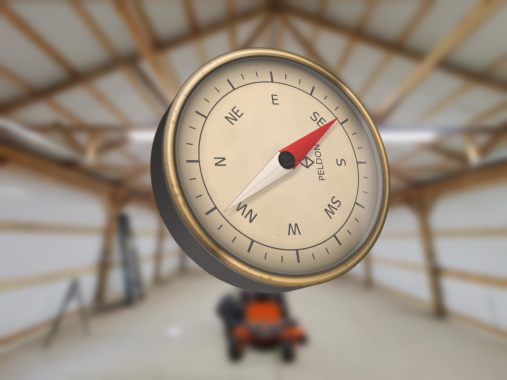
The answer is 145 °
